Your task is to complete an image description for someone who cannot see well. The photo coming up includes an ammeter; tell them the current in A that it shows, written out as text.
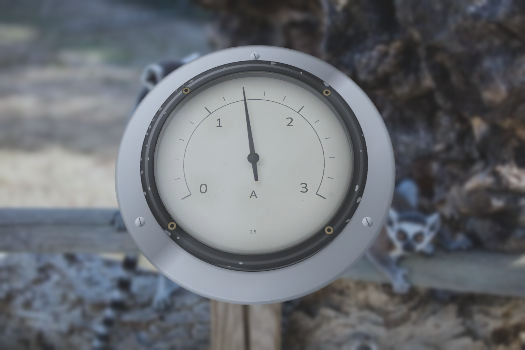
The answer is 1.4 A
